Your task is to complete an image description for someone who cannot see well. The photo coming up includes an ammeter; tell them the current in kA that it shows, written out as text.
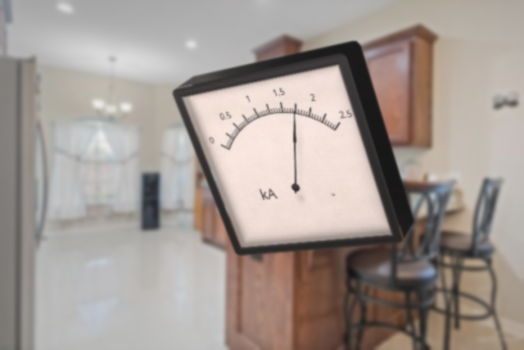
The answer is 1.75 kA
